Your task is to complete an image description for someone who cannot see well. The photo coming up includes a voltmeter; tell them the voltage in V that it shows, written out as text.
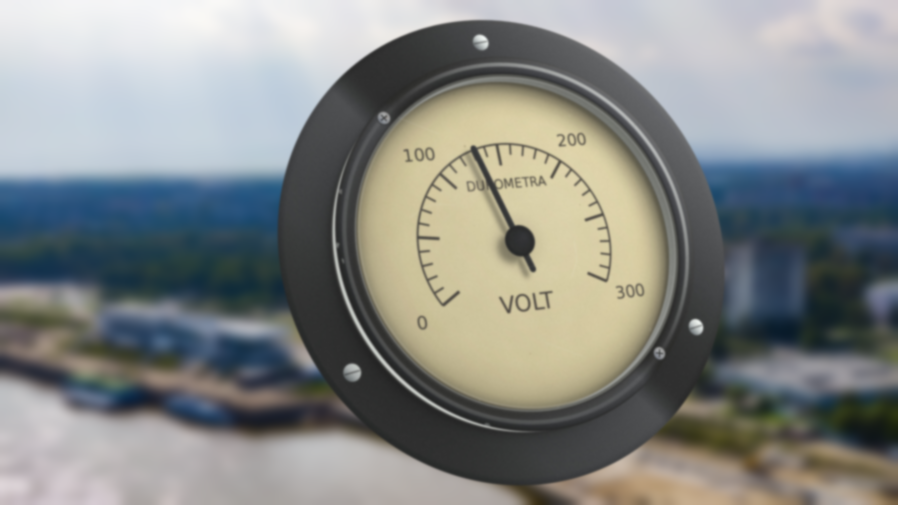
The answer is 130 V
